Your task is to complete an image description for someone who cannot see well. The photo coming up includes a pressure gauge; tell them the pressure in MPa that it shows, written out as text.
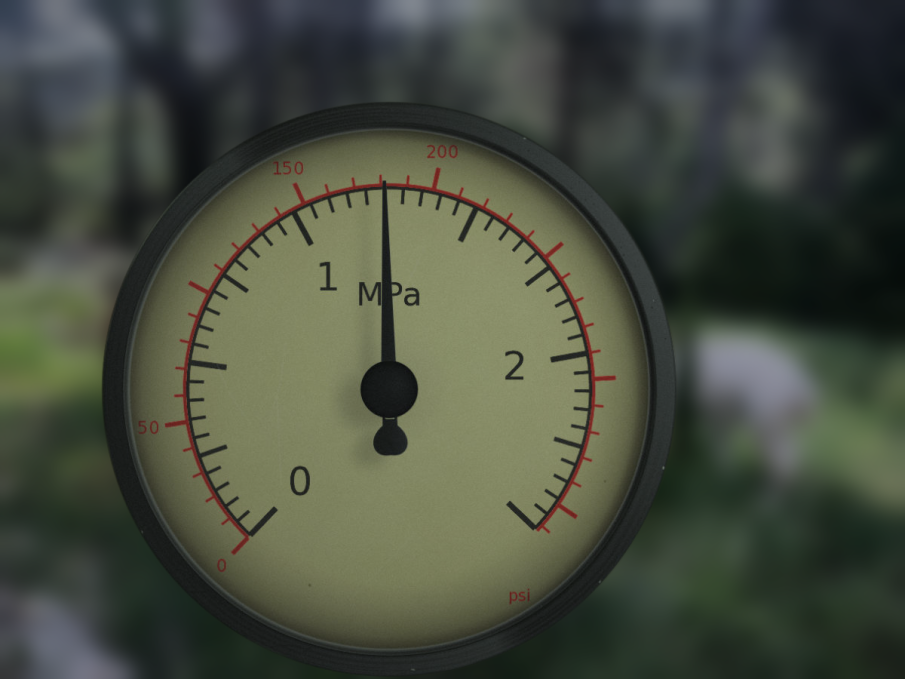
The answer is 1.25 MPa
